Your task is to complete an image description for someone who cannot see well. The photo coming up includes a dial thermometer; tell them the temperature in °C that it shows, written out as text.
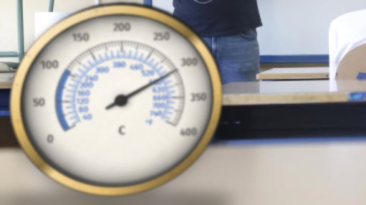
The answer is 300 °C
